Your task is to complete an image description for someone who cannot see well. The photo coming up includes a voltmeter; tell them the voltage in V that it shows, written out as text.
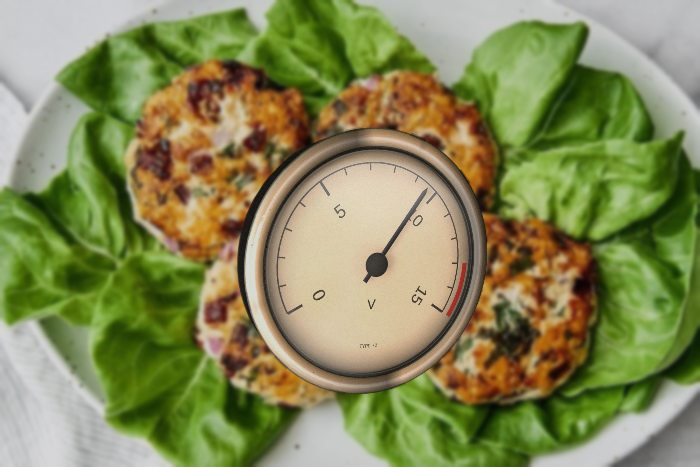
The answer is 9.5 V
